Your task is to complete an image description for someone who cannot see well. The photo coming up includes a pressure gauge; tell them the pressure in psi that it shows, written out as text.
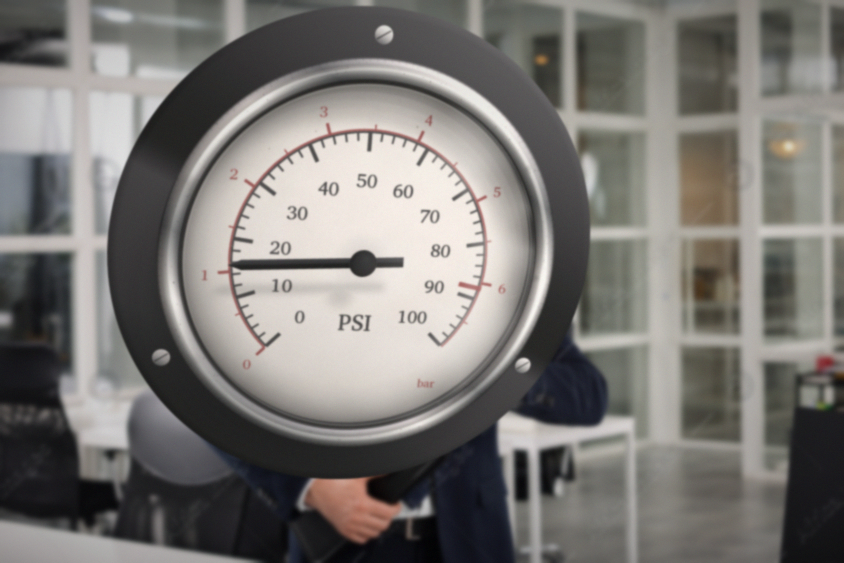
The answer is 16 psi
